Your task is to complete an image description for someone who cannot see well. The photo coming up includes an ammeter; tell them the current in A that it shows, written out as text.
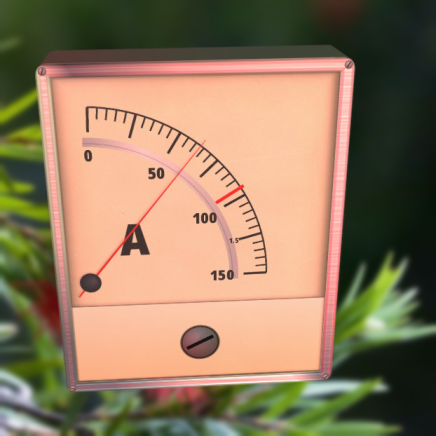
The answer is 62.5 A
